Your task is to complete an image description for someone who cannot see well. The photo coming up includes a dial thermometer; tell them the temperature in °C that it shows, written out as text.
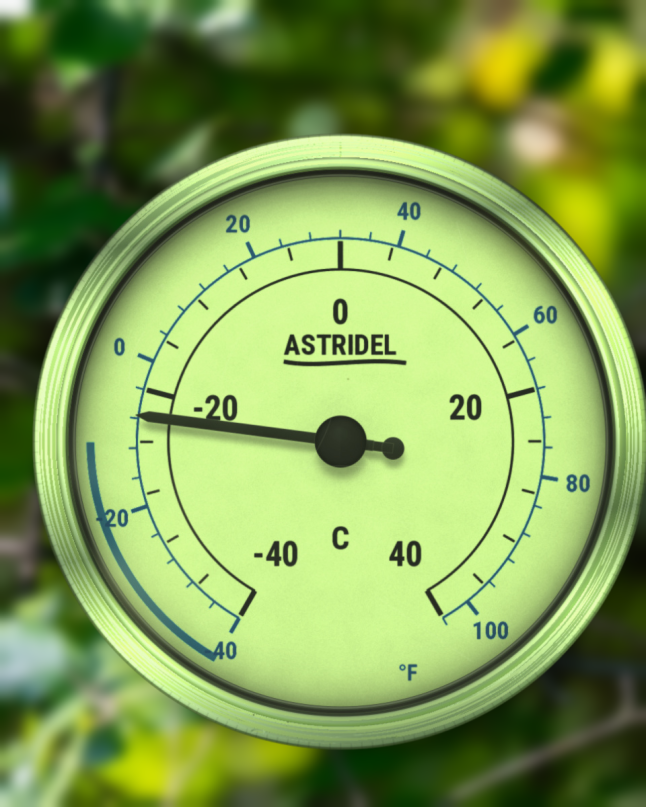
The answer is -22 °C
